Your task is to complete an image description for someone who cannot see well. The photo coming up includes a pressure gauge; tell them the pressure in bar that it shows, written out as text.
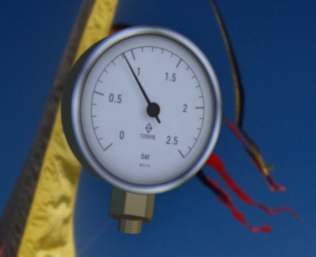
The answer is 0.9 bar
